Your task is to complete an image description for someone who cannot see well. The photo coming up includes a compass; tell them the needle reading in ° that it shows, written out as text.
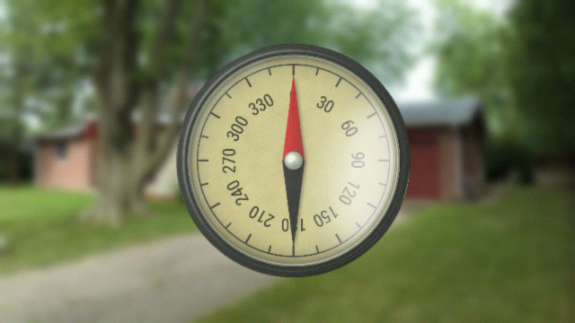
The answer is 0 °
